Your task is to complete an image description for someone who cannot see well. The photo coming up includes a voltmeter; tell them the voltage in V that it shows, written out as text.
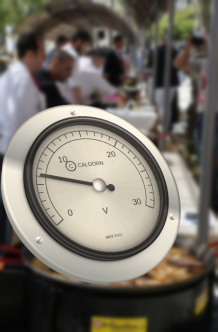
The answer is 6 V
